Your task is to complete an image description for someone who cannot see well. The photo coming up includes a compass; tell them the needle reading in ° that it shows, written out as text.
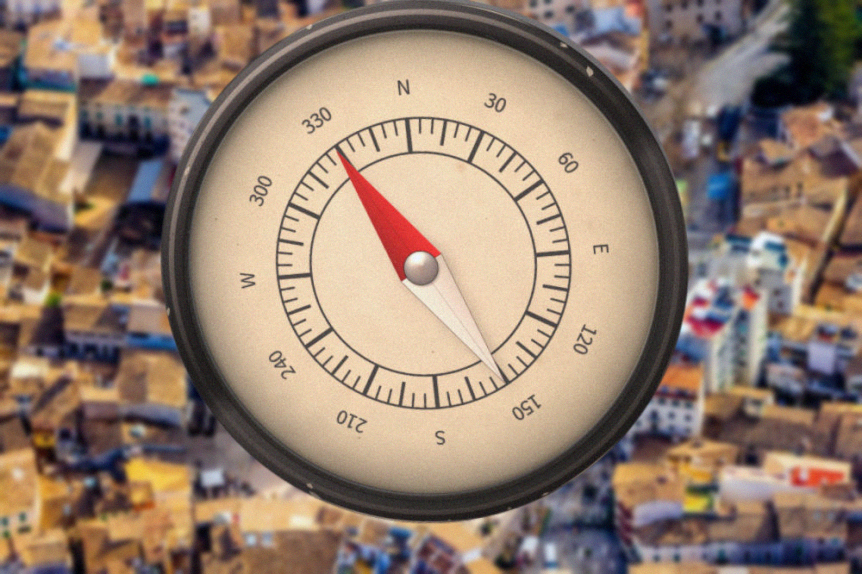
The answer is 330 °
